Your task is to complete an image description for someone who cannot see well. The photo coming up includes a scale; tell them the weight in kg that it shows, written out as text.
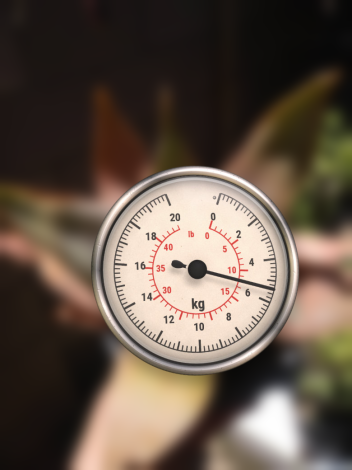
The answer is 5.4 kg
